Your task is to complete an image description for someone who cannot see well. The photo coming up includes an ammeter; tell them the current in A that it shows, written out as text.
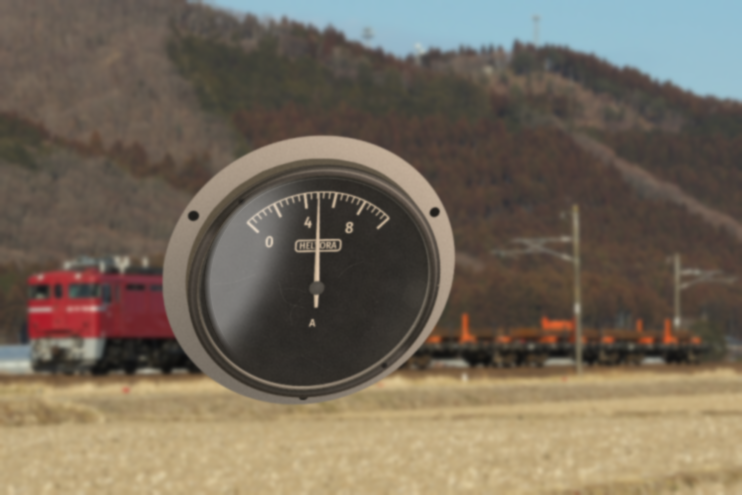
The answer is 4.8 A
